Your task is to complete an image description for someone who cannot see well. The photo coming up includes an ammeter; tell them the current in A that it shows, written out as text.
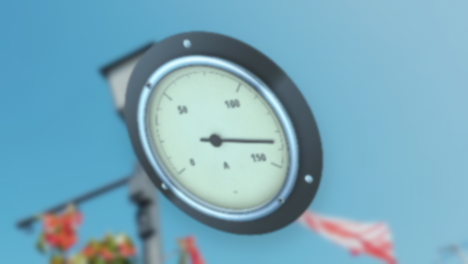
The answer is 135 A
